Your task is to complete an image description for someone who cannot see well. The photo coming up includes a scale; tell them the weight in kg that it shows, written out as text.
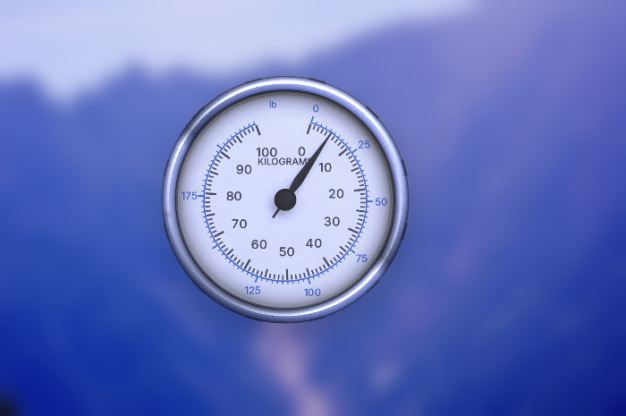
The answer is 5 kg
